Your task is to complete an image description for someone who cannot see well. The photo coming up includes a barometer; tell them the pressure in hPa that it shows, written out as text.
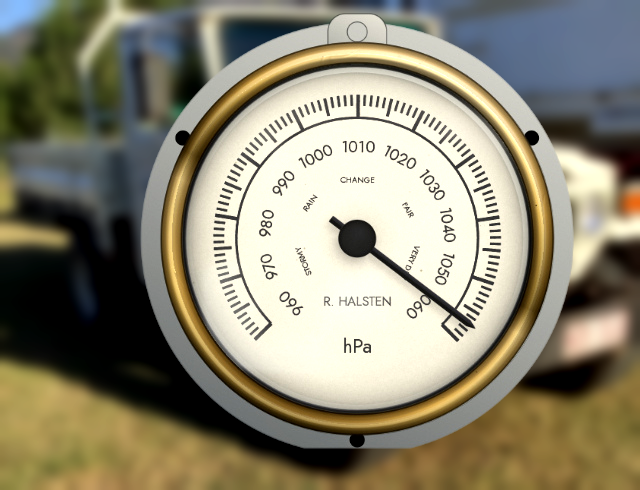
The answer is 1057 hPa
